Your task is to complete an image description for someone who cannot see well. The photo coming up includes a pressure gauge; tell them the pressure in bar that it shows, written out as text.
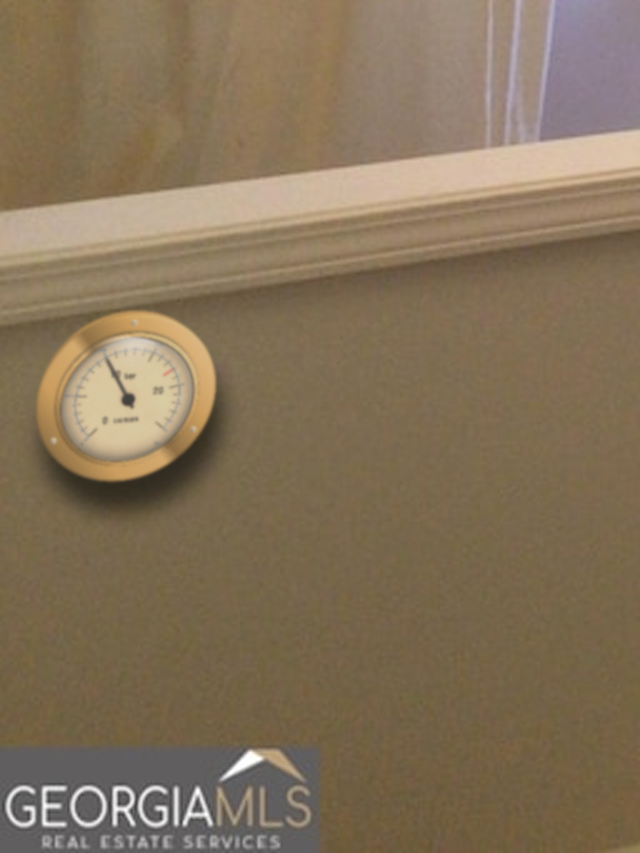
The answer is 10 bar
